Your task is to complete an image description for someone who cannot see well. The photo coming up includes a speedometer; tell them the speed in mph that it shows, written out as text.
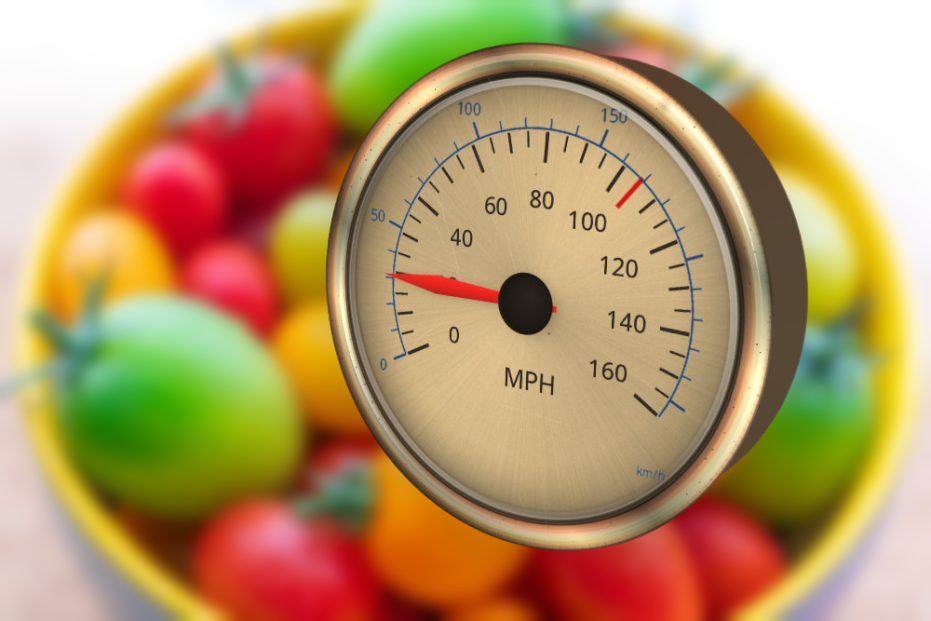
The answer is 20 mph
